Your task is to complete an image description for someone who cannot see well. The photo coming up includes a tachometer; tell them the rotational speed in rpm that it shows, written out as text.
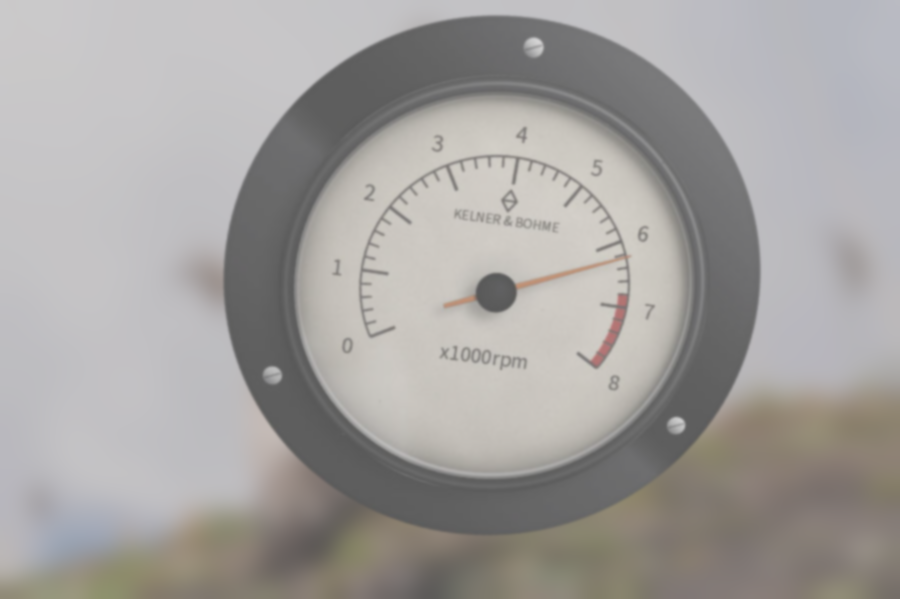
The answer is 6200 rpm
